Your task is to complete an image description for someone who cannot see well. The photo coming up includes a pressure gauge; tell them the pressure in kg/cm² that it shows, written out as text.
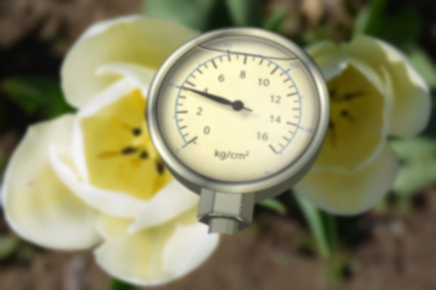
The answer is 3.5 kg/cm²
